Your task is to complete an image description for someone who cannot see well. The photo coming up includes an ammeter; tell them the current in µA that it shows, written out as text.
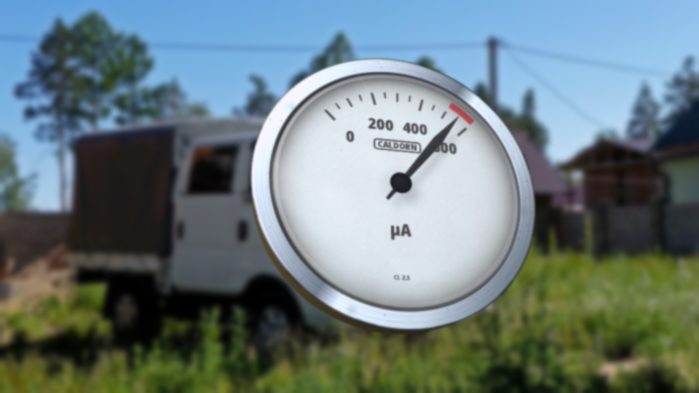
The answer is 550 µA
